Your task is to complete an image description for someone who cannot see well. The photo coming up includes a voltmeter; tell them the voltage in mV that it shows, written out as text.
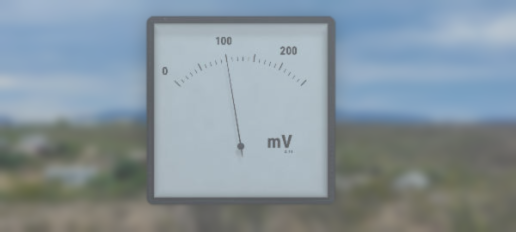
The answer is 100 mV
